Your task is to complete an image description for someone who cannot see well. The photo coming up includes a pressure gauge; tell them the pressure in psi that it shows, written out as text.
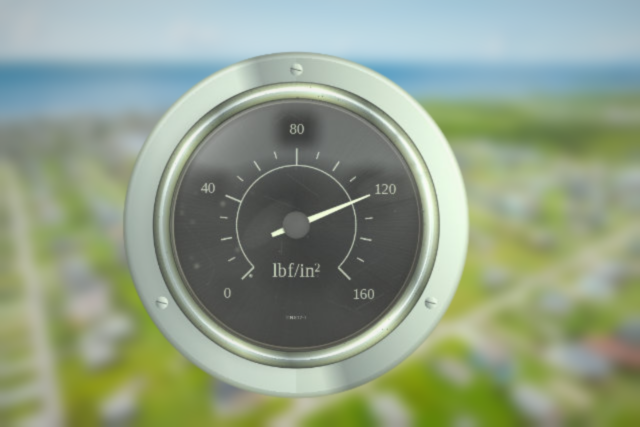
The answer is 120 psi
